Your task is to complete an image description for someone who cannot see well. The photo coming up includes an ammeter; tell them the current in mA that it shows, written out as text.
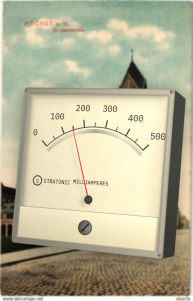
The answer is 150 mA
